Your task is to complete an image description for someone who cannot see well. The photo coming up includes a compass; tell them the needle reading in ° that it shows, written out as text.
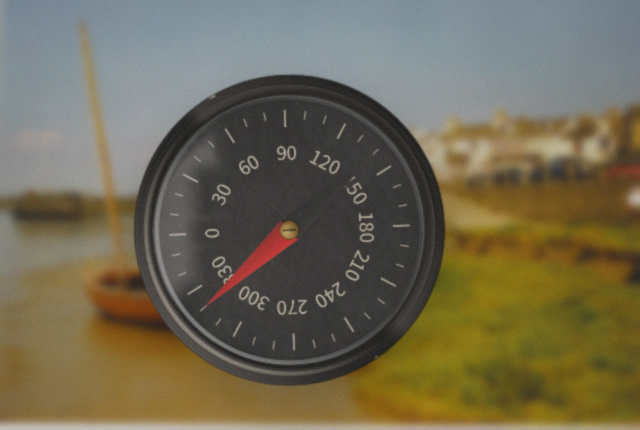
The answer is 320 °
